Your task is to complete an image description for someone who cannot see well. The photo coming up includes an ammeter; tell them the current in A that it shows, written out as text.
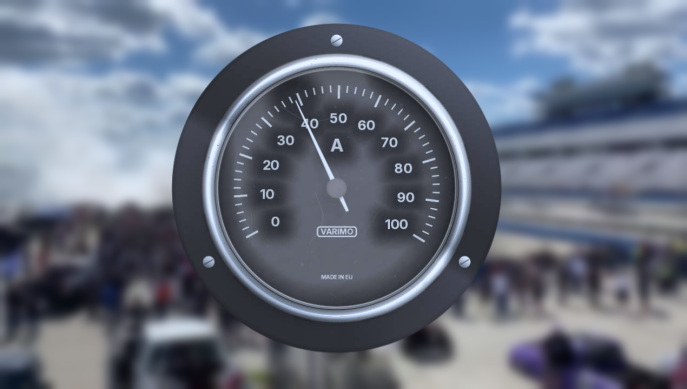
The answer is 39 A
